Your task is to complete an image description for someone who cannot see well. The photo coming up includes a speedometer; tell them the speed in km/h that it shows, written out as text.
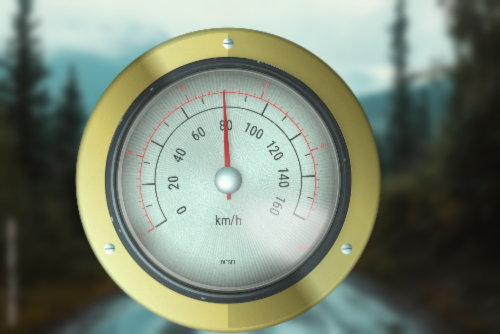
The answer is 80 km/h
